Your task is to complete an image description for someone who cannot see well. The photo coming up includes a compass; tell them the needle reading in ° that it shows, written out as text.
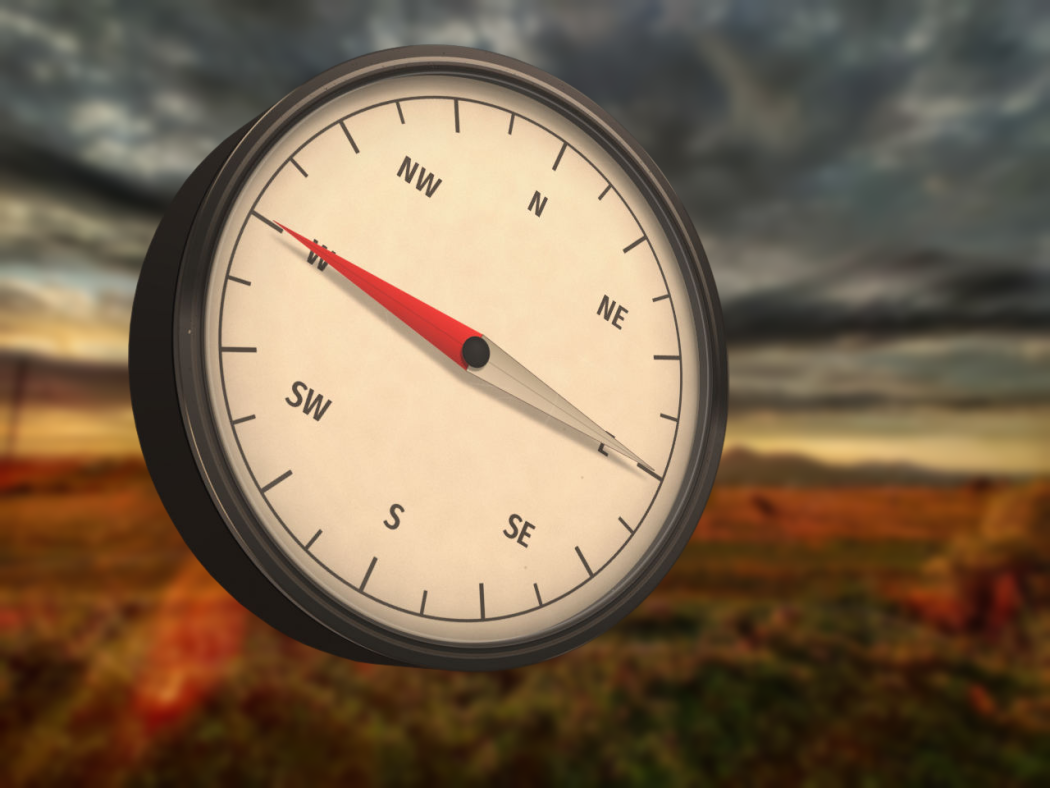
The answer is 270 °
